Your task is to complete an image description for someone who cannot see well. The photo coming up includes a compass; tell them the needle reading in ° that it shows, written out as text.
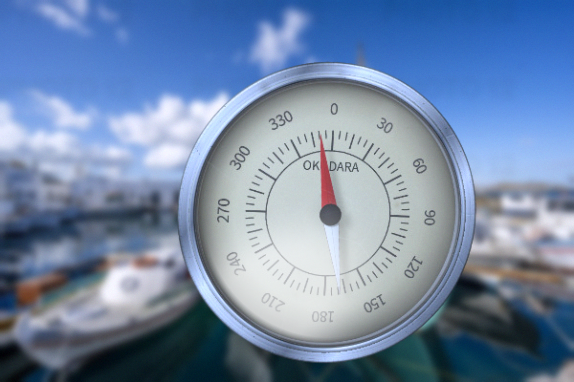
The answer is 350 °
